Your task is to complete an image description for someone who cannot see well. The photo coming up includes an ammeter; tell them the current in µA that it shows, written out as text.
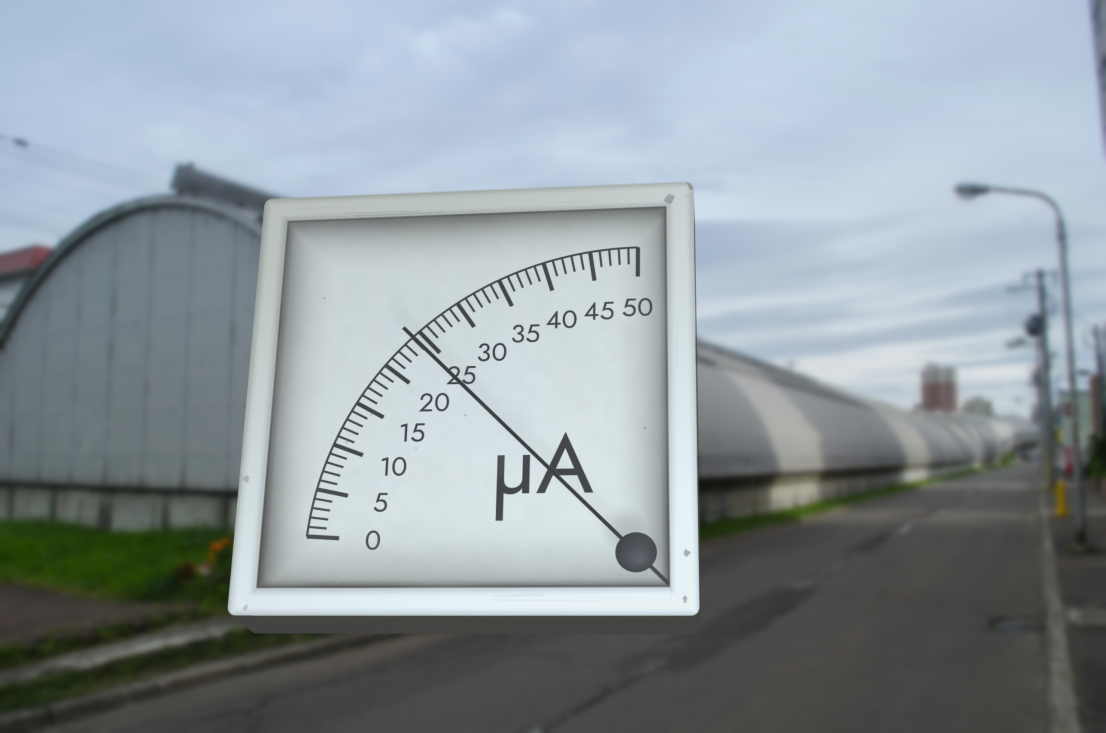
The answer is 24 µA
